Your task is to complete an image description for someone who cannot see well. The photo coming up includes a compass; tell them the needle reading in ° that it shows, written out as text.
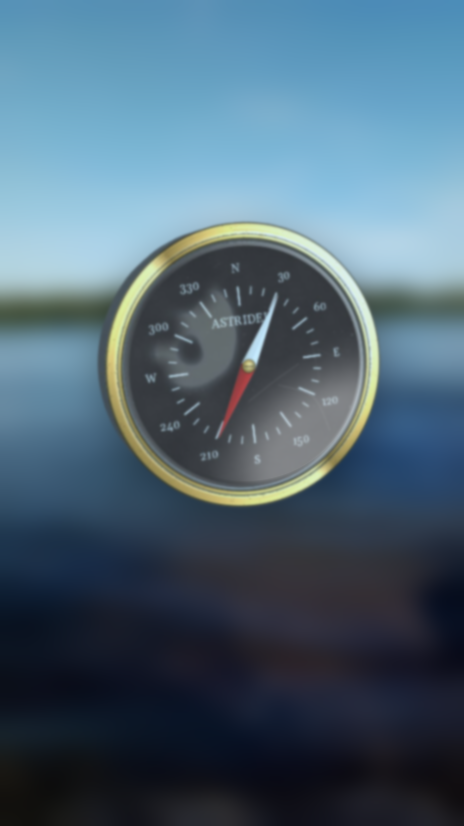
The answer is 210 °
